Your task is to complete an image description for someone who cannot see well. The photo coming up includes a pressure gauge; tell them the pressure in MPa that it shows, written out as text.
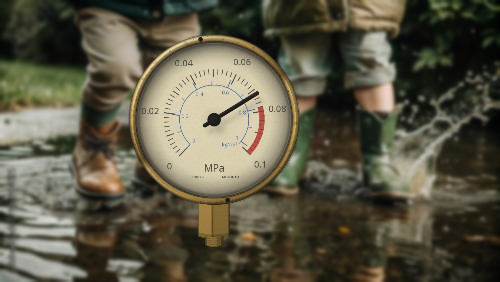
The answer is 0.072 MPa
